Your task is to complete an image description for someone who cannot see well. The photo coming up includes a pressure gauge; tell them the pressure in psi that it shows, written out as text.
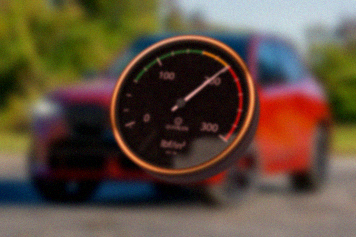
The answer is 200 psi
